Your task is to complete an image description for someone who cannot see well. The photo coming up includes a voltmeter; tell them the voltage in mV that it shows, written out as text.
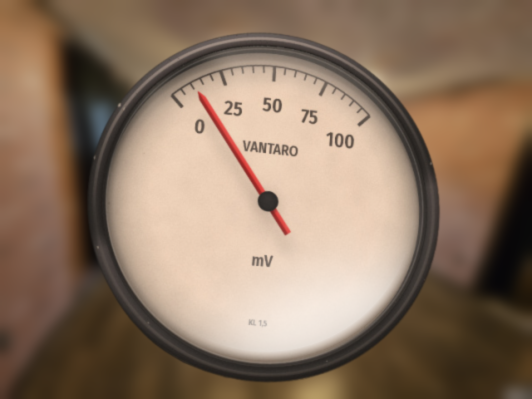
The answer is 10 mV
